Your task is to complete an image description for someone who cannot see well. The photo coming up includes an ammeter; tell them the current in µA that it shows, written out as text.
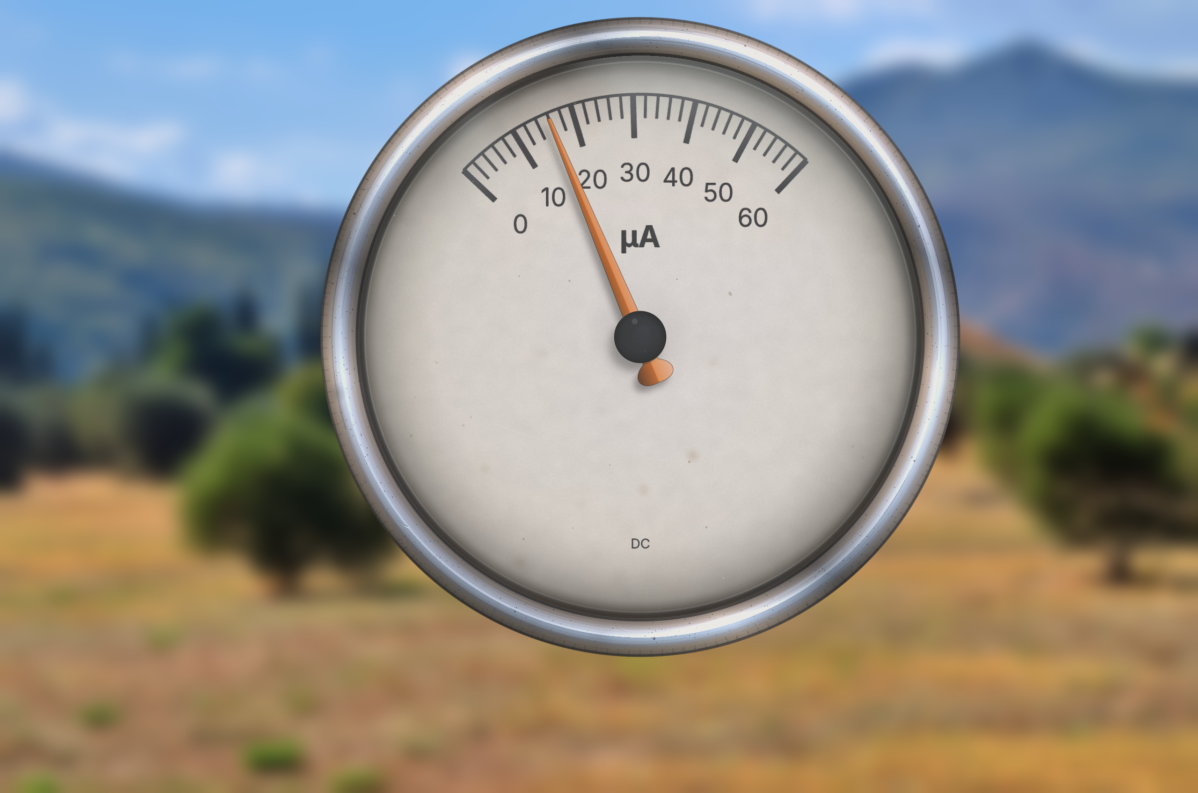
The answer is 16 µA
